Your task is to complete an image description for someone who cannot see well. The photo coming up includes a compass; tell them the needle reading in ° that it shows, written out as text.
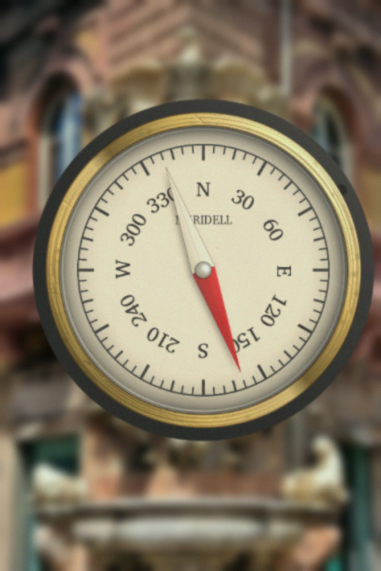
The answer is 160 °
